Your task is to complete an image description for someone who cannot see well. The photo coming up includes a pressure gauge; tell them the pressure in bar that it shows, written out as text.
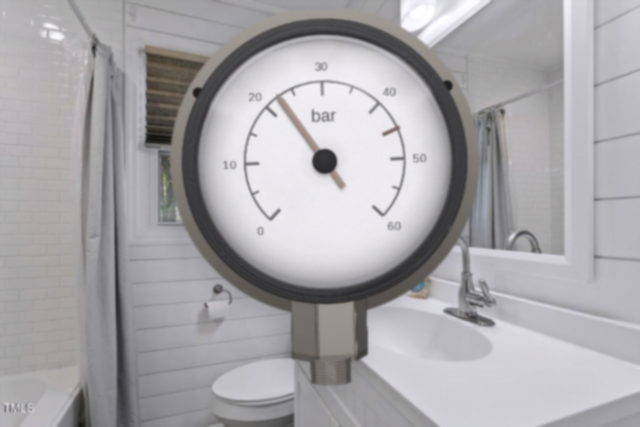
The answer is 22.5 bar
